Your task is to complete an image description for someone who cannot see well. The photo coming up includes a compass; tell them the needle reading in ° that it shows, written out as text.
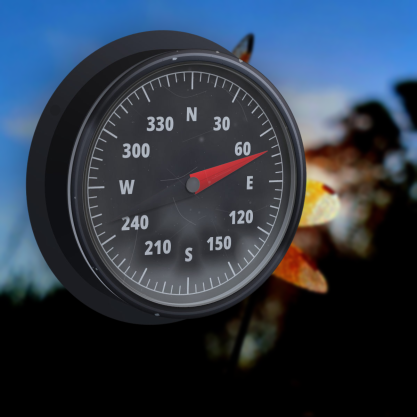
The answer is 70 °
